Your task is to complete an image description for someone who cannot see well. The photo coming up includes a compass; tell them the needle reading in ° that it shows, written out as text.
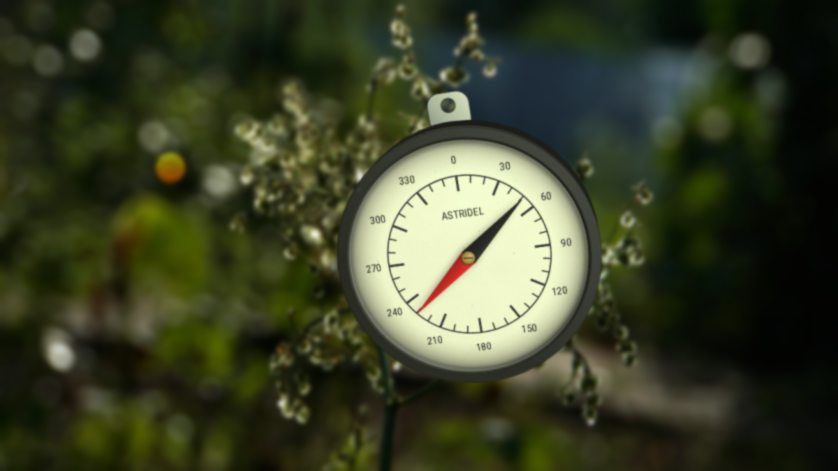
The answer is 230 °
